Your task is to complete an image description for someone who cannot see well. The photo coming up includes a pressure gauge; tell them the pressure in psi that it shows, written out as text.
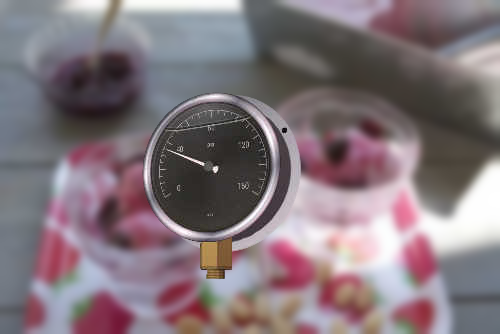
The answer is 35 psi
